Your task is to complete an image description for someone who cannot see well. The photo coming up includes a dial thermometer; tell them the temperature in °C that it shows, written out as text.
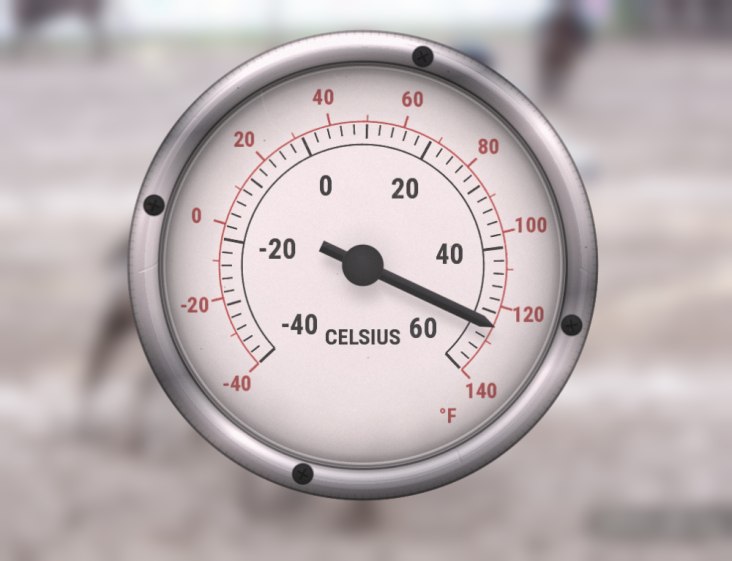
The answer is 52 °C
